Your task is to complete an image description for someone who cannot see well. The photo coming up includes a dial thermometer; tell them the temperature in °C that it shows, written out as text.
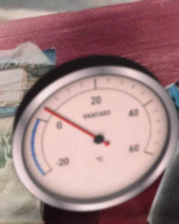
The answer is 4 °C
